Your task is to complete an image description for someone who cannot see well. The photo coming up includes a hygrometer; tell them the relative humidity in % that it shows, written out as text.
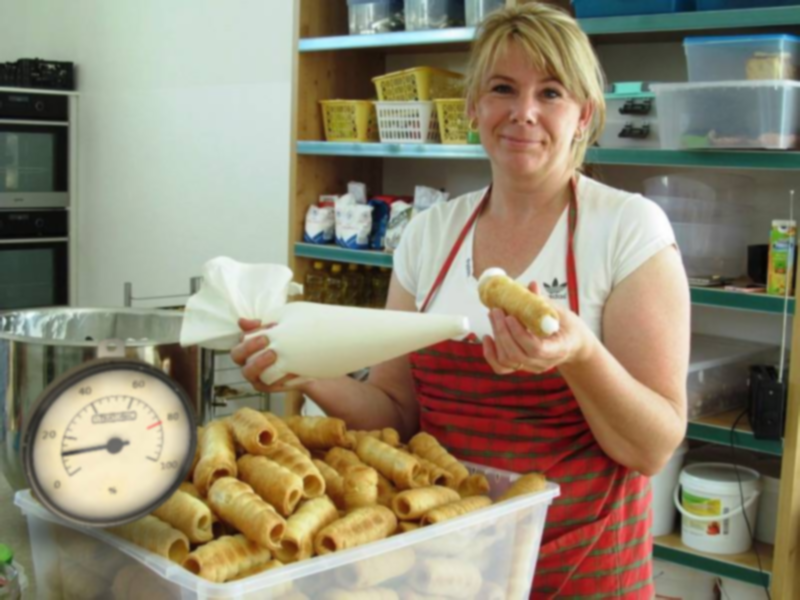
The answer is 12 %
